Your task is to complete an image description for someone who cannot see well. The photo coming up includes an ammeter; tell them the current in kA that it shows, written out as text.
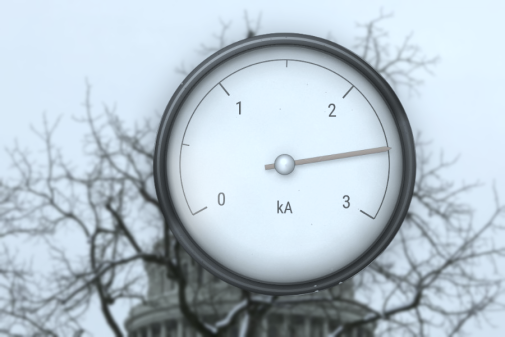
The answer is 2.5 kA
